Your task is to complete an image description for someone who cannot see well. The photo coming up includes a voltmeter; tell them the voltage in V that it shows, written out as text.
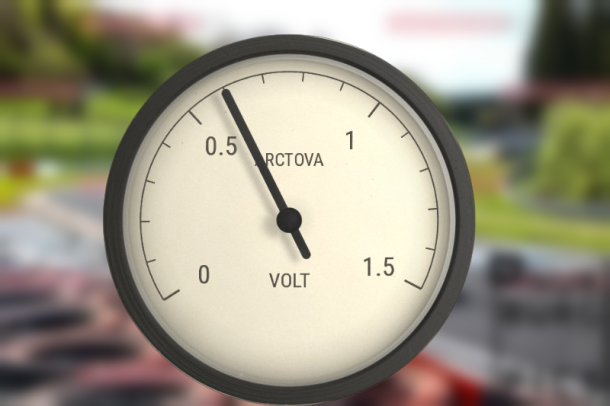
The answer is 0.6 V
